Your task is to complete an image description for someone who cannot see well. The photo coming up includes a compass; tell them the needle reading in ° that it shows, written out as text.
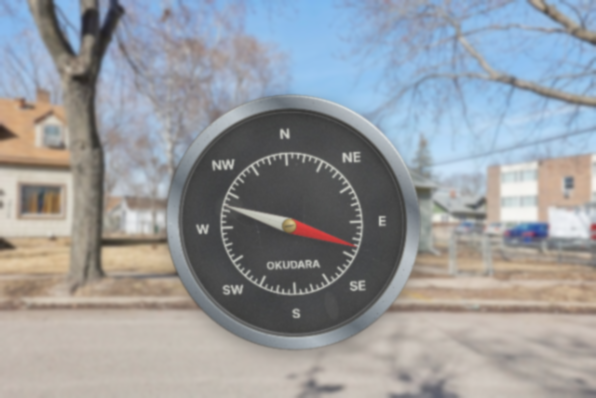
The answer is 110 °
